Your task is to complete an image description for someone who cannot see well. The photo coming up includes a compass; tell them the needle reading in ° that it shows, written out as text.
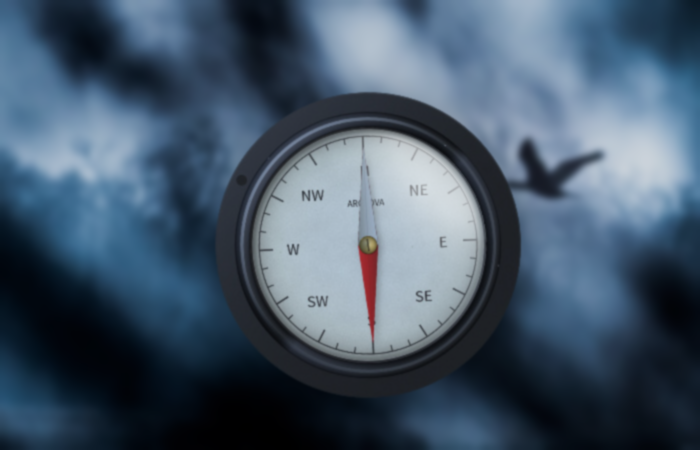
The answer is 180 °
